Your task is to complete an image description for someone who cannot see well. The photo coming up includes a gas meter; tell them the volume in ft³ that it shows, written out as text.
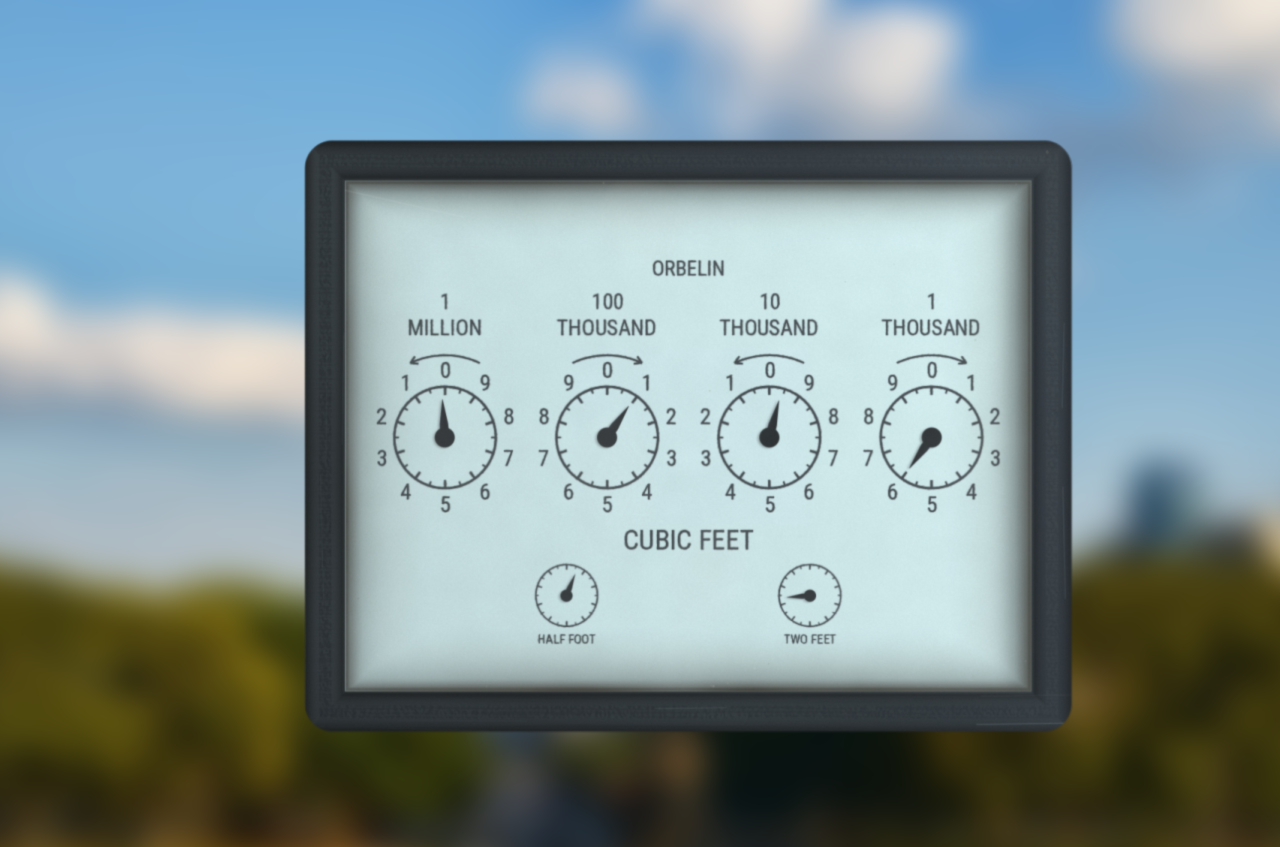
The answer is 9600 ft³
